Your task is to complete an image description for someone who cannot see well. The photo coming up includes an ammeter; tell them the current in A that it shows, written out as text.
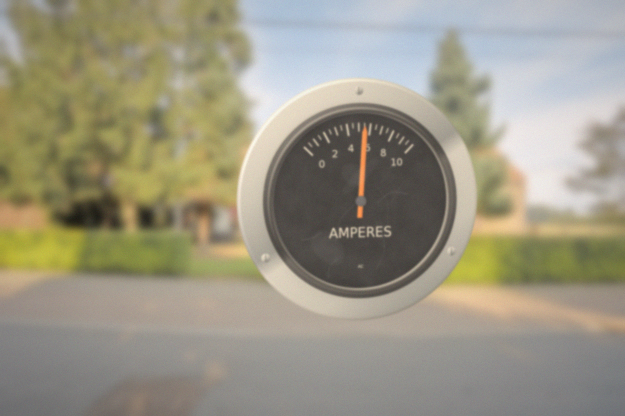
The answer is 5.5 A
